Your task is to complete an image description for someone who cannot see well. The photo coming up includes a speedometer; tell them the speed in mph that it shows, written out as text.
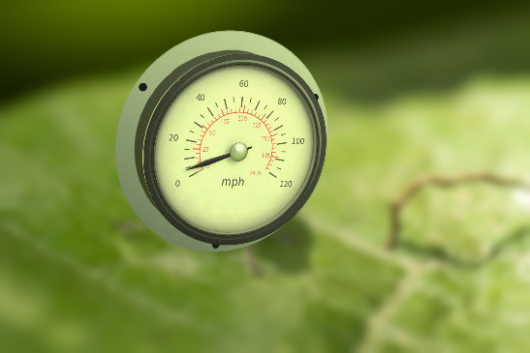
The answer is 5 mph
